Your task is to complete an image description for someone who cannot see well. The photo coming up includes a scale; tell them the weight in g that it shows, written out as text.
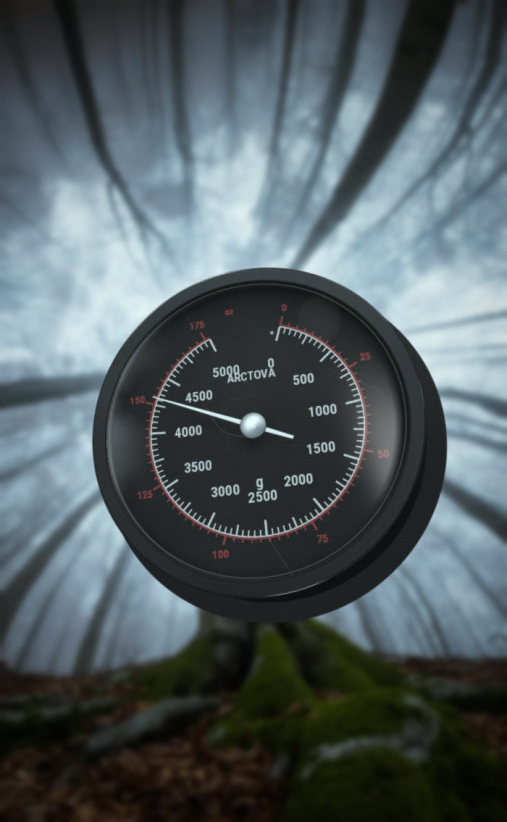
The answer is 4300 g
